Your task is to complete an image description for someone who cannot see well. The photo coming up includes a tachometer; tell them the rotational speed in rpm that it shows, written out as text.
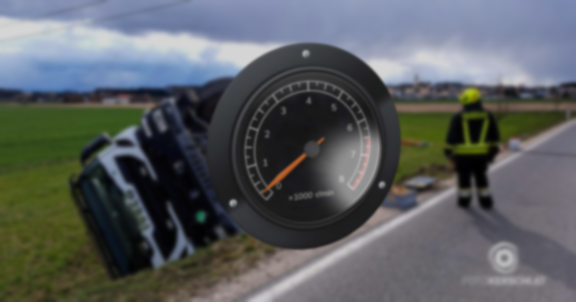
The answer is 250 rpm
